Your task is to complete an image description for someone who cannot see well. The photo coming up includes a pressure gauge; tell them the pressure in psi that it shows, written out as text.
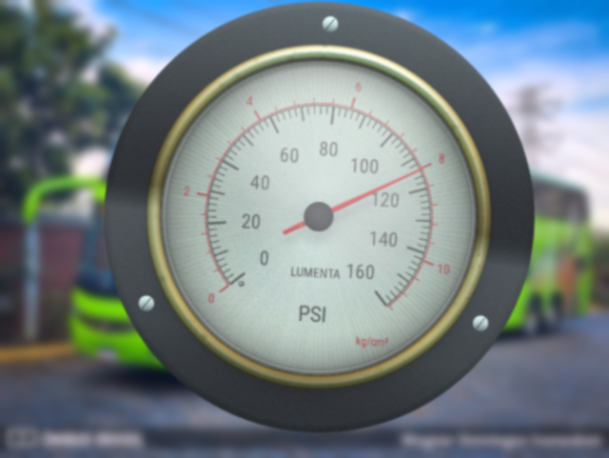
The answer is 114 psi
